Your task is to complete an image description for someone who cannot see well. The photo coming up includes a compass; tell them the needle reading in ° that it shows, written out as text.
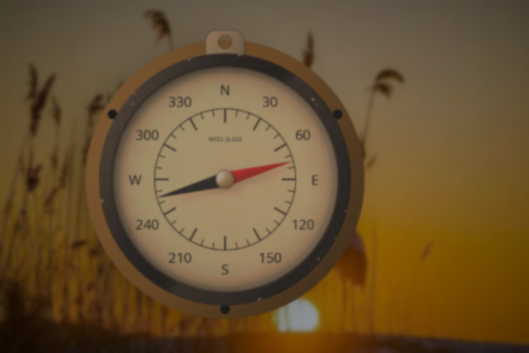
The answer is 75 °
